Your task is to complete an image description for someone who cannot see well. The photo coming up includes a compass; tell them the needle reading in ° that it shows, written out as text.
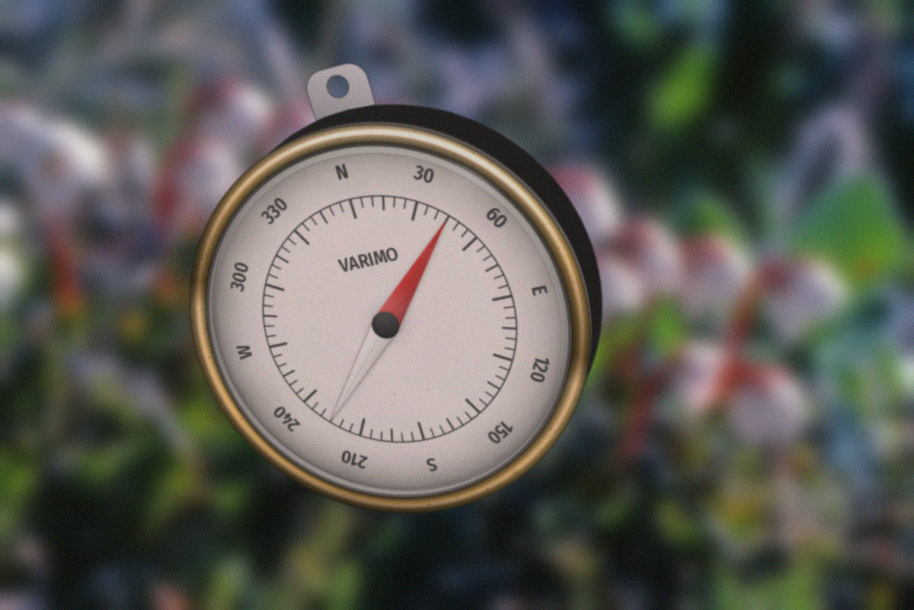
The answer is 45 °
